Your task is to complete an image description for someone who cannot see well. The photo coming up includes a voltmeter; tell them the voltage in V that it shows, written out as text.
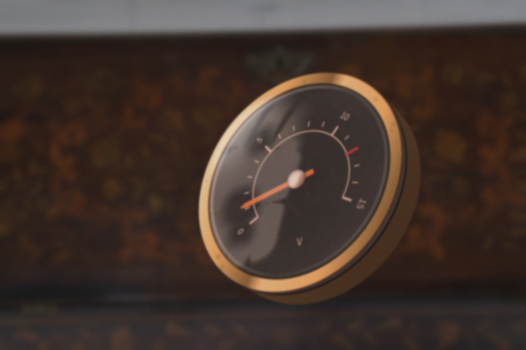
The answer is 1 V
